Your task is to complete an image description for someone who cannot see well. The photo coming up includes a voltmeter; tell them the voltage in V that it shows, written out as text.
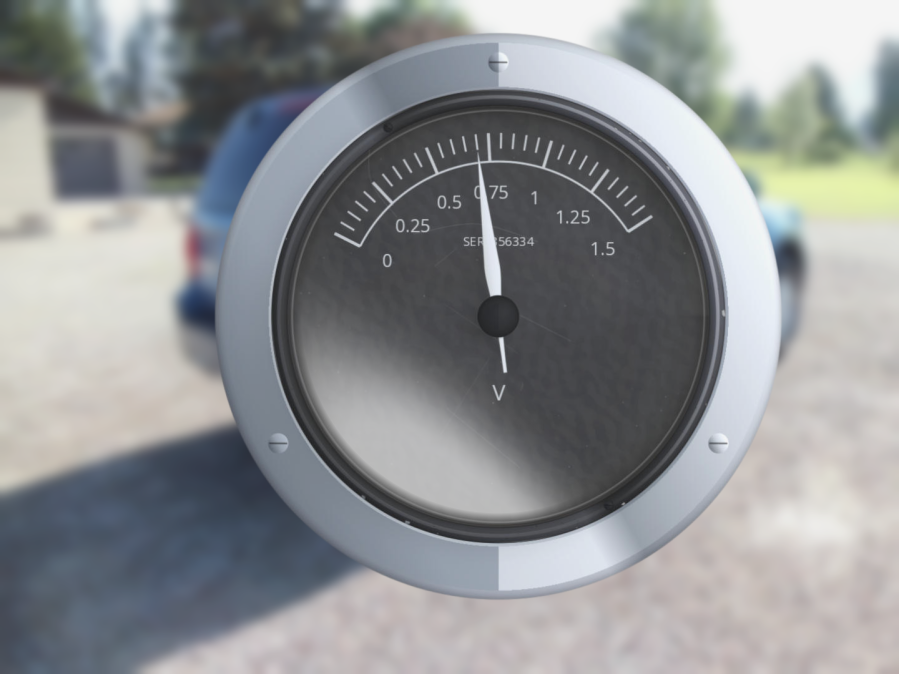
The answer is 0.7 V
